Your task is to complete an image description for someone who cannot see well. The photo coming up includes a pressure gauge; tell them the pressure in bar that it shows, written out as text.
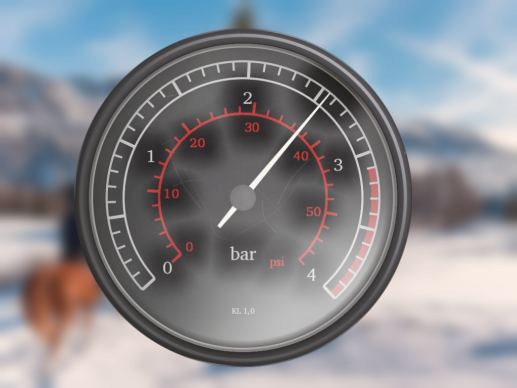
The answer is 2.55 bar
